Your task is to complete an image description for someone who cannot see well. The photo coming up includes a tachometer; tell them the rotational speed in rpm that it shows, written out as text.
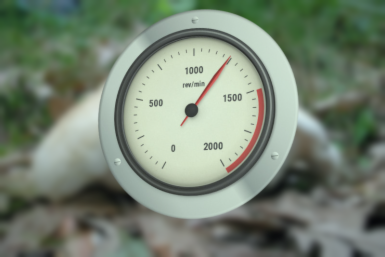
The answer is 1250 rpm
